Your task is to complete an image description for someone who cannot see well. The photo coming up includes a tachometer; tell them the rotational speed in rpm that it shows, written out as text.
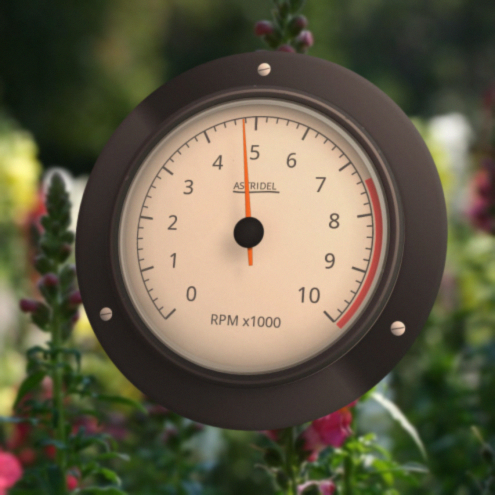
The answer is 4800 rpm
